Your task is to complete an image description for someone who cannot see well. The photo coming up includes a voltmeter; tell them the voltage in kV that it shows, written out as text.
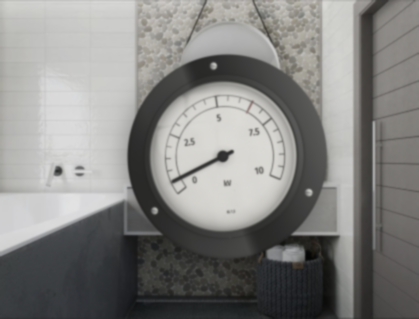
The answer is 0.5 kV
